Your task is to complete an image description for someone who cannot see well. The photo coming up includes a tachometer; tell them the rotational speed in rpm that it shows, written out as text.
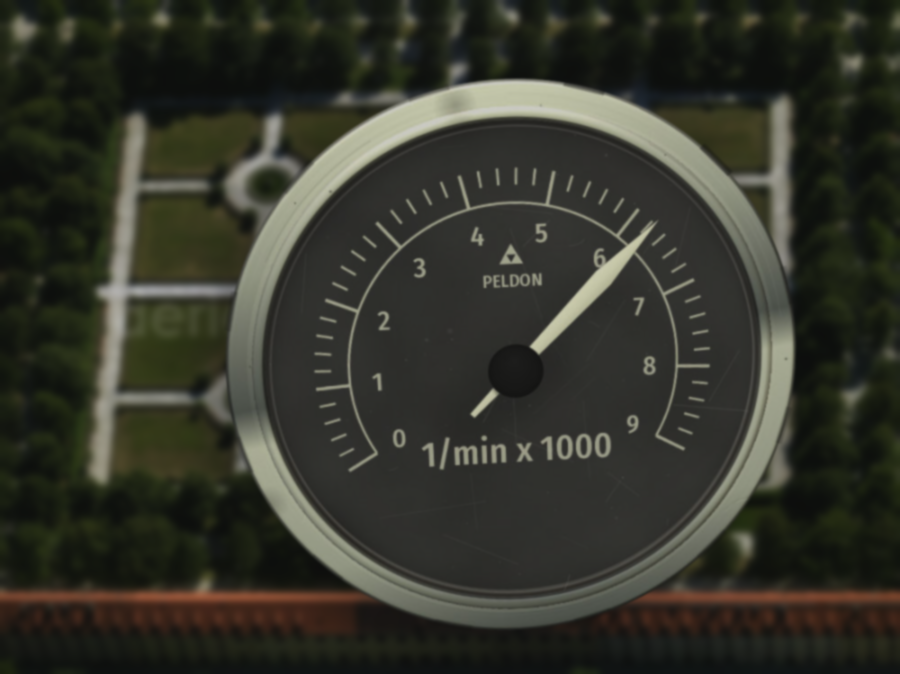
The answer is 6200 rpm
